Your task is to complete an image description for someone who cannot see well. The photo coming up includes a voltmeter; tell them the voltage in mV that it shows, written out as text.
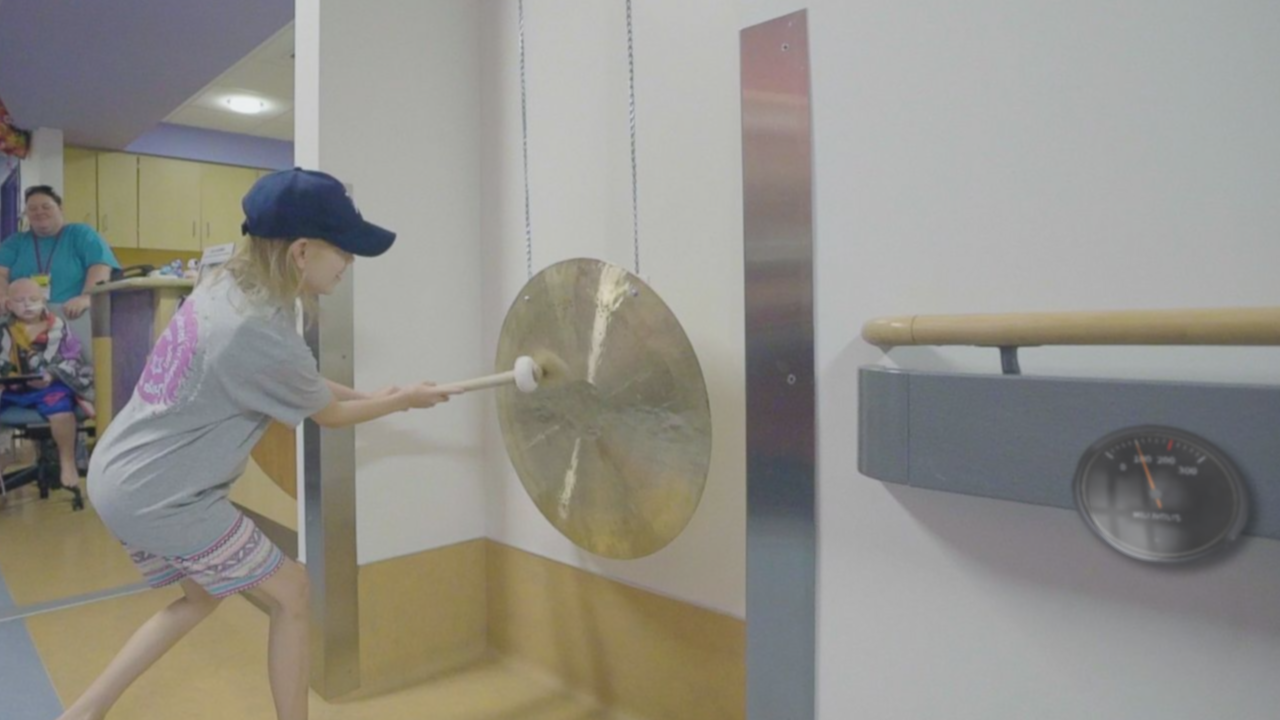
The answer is 100 mV
